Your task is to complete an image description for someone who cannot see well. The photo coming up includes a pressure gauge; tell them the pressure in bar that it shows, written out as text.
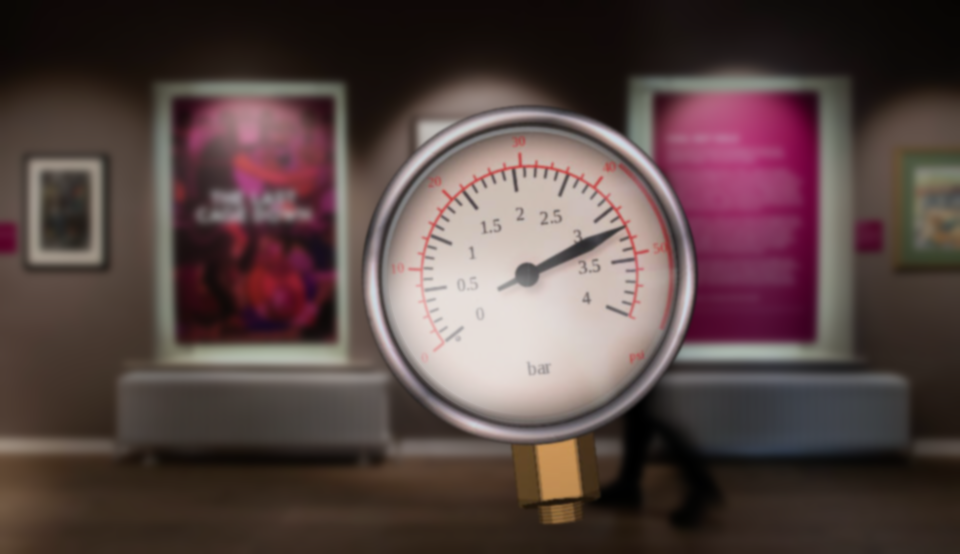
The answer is 3.2 bar
